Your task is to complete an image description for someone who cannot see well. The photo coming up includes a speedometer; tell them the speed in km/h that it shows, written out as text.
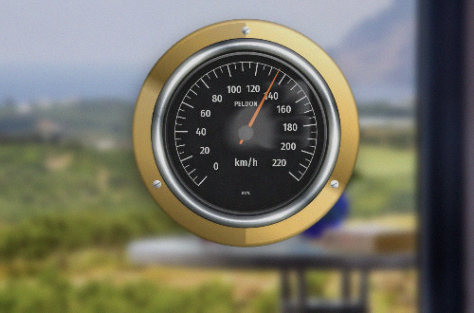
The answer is 135 km/h
